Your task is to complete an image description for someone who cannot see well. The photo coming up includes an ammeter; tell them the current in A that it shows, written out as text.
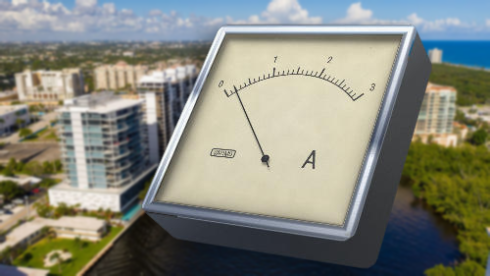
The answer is 0.2 A
